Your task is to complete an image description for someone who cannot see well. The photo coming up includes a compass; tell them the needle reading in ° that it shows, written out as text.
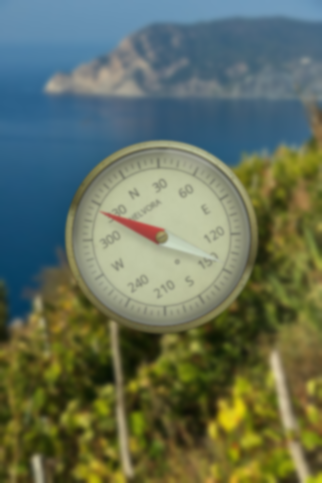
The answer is 325 °
